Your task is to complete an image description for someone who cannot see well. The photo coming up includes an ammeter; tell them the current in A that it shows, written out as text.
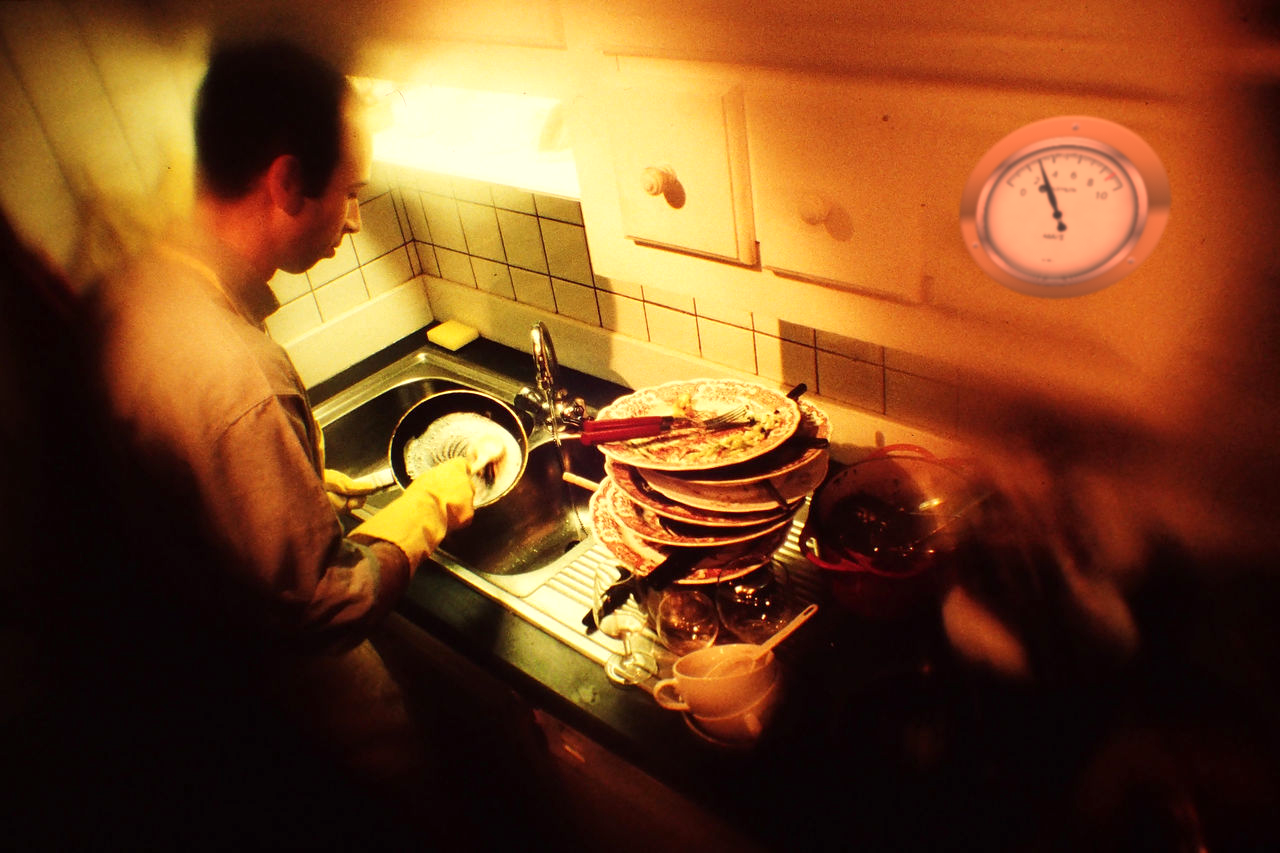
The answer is 3 A
